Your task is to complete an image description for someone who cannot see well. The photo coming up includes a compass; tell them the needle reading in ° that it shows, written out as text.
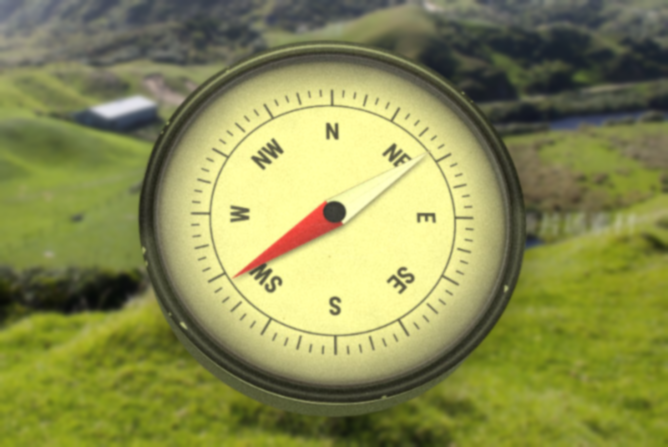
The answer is 235 °
